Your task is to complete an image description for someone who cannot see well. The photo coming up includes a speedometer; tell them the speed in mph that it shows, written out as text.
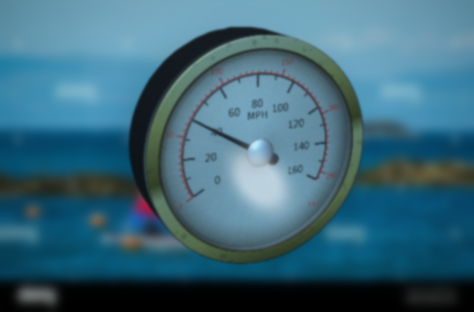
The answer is 40 mph
